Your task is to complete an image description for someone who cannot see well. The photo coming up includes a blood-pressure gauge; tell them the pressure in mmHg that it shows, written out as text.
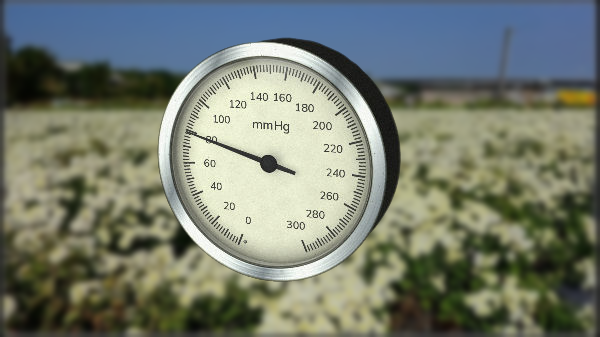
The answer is 80 mmHg
